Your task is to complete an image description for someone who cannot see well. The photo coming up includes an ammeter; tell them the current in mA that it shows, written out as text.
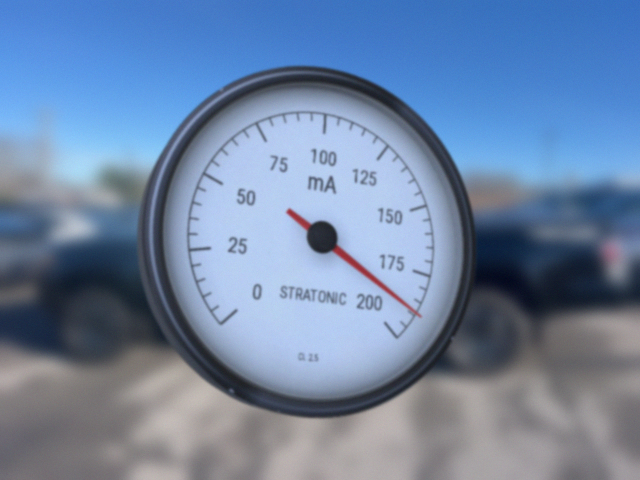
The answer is 190 mA
